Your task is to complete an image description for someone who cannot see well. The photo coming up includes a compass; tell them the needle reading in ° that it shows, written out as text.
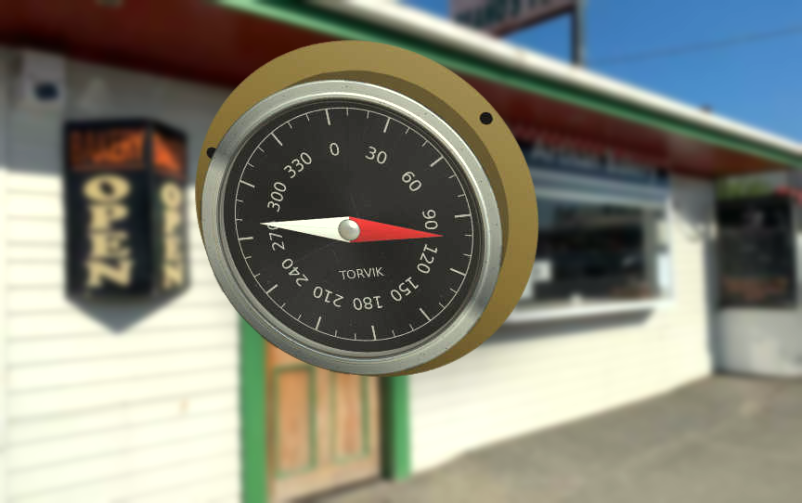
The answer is 100 °
